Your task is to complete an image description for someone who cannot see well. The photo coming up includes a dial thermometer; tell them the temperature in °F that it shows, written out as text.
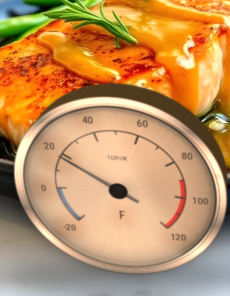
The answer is 20 °F
